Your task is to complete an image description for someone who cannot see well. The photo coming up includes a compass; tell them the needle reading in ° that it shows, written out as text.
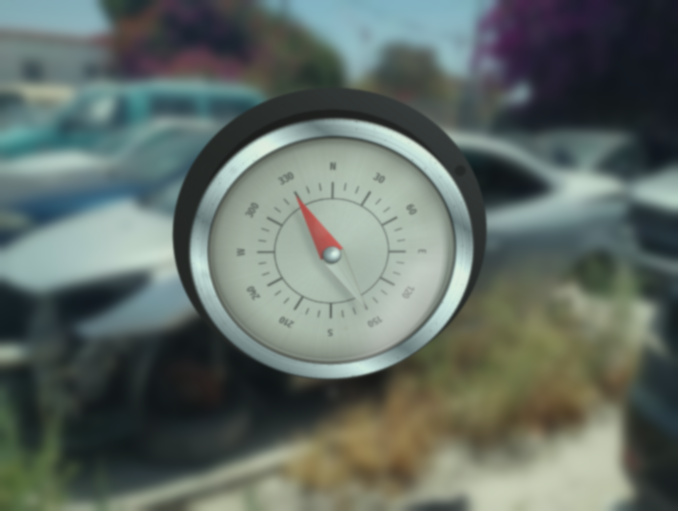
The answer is 330 °
